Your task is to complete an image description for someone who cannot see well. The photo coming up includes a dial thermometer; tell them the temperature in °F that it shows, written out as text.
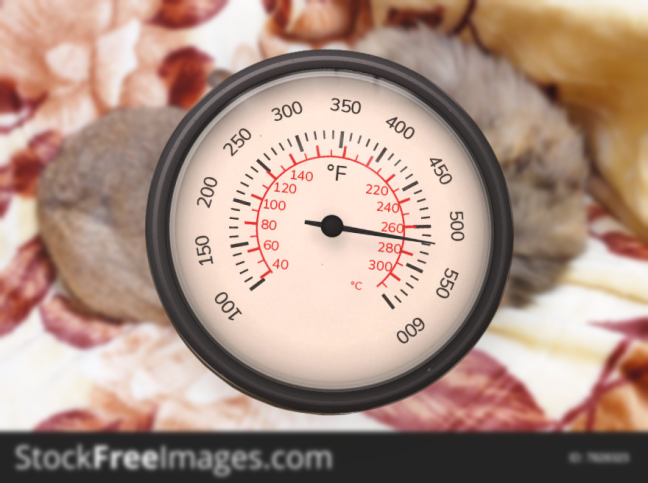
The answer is 520 °F
